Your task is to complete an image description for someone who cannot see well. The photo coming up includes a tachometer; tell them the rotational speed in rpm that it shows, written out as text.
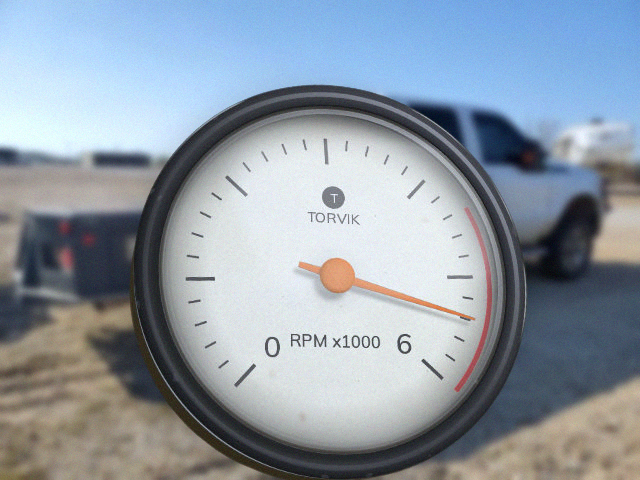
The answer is 5400 rpm
